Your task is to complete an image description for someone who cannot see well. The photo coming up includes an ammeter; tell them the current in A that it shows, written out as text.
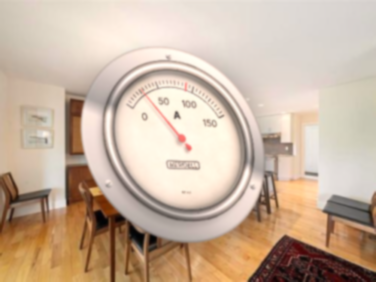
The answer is 25 A
